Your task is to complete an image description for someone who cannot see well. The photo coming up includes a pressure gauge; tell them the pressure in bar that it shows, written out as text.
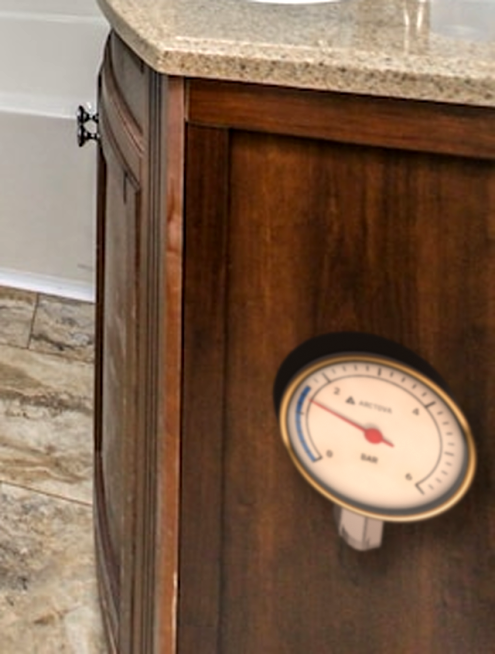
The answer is 1.4 bar
